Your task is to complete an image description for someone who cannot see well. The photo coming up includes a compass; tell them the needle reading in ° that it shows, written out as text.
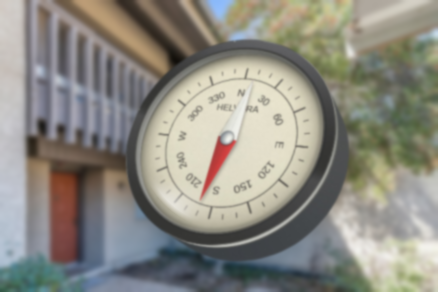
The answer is 190 °
